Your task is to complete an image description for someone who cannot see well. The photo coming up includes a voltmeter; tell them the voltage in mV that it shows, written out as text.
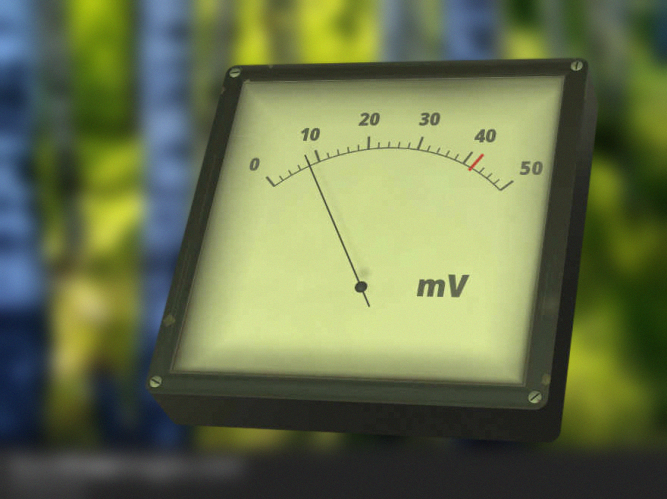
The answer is 8 mV
